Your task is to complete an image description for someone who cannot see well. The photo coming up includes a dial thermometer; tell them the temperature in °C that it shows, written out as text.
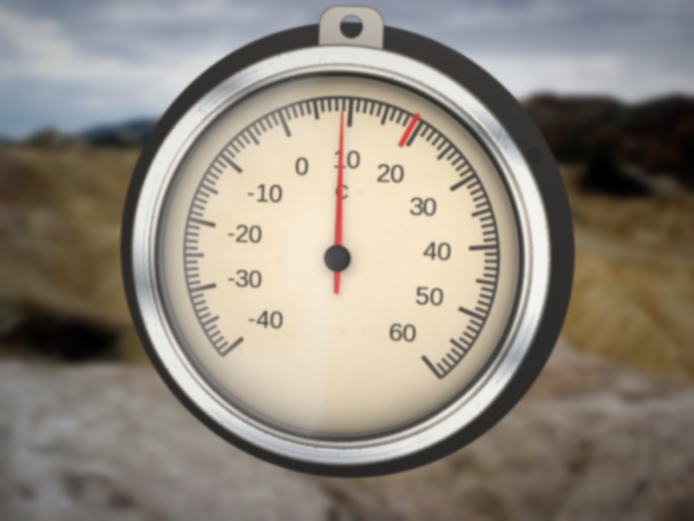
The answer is 9 °C
